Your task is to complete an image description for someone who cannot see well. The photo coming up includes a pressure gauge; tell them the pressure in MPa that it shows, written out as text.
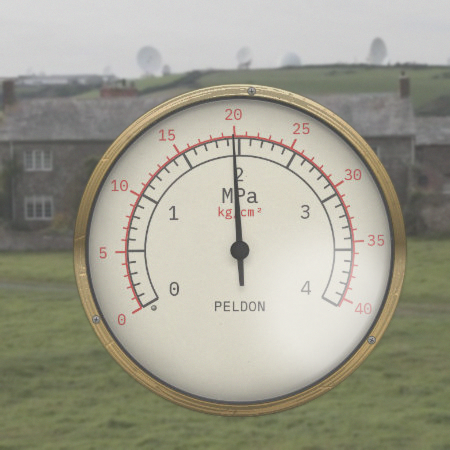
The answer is 1.95 MPa
